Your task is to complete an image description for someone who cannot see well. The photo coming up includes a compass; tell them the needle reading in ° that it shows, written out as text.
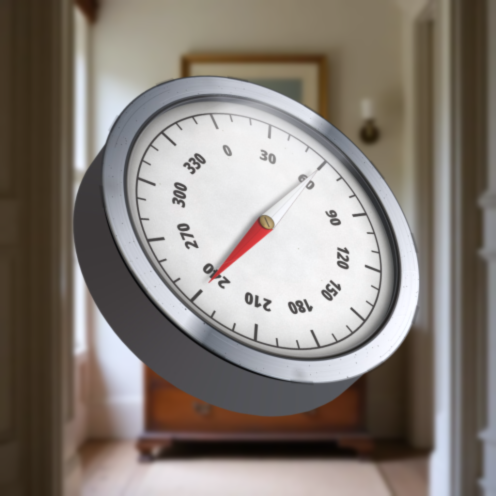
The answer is 240 °
